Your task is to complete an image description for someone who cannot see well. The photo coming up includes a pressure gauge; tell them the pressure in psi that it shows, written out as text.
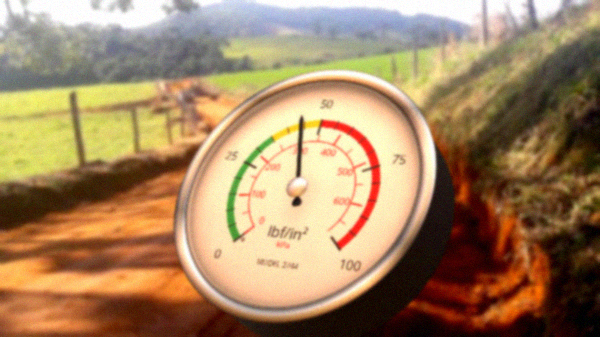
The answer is 45 psi
